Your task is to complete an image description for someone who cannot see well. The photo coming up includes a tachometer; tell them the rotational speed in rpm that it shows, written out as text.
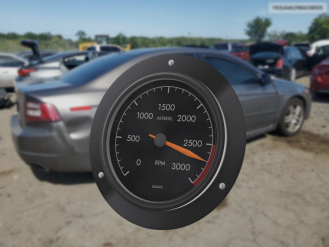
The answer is 2700 rpm
